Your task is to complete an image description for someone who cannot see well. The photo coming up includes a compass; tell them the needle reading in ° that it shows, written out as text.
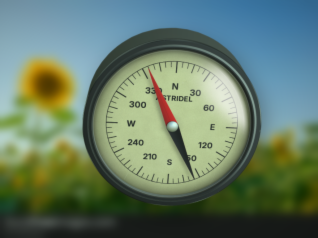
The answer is 335 °
